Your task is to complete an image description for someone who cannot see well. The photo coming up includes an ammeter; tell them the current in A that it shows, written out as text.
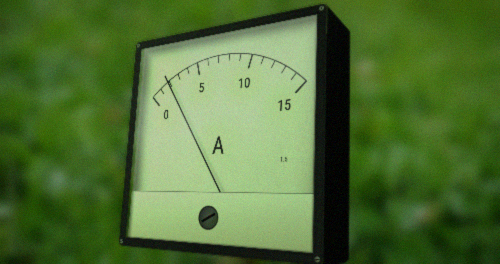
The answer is 2 A
